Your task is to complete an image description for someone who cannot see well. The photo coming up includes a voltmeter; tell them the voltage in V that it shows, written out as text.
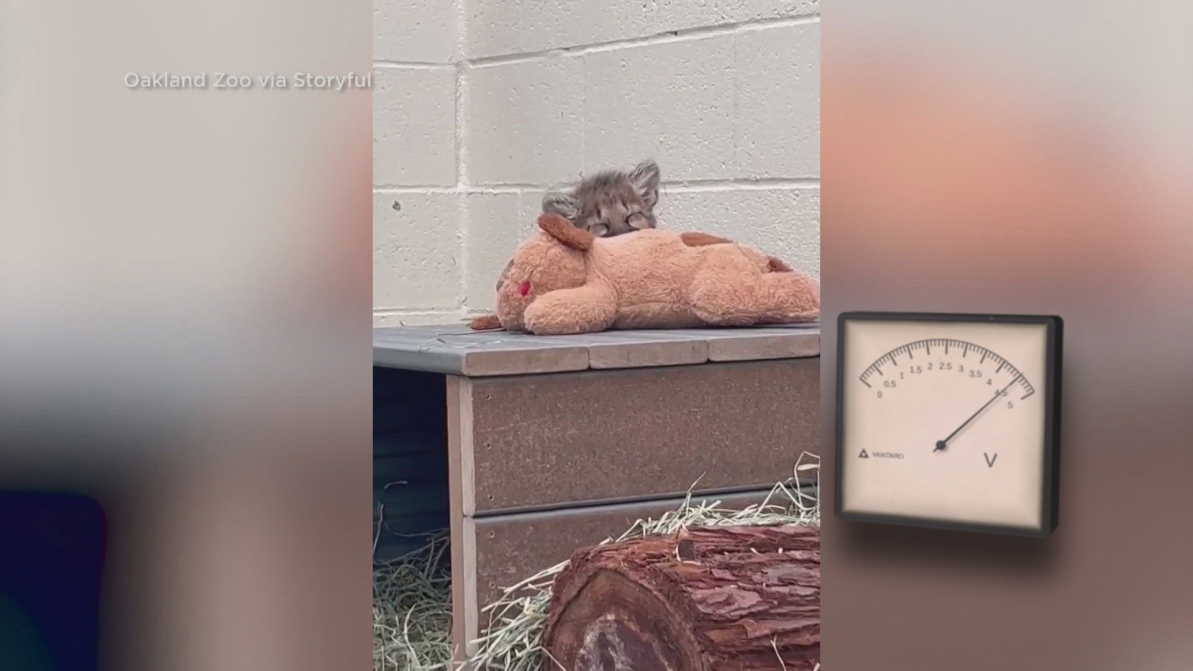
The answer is 4.5 V
